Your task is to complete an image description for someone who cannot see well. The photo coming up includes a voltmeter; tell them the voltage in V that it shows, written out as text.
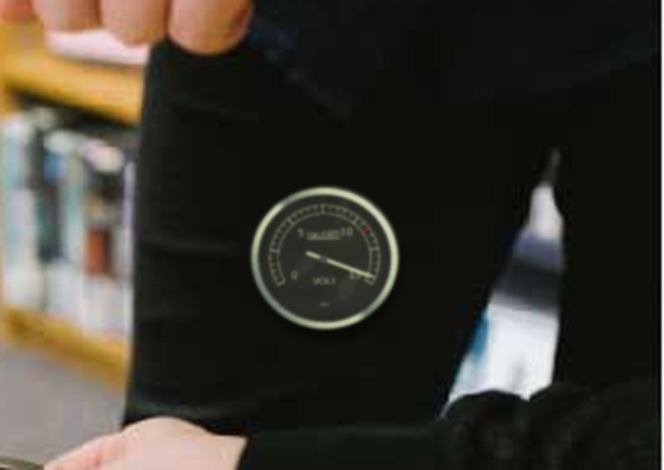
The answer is 14.5 V
